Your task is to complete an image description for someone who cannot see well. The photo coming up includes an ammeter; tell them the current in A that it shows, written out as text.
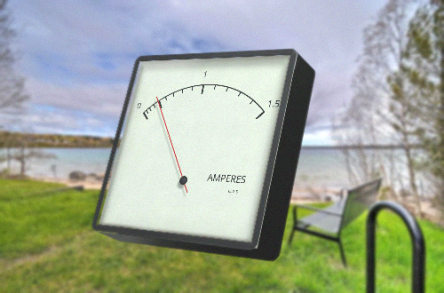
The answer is 0.5 A
